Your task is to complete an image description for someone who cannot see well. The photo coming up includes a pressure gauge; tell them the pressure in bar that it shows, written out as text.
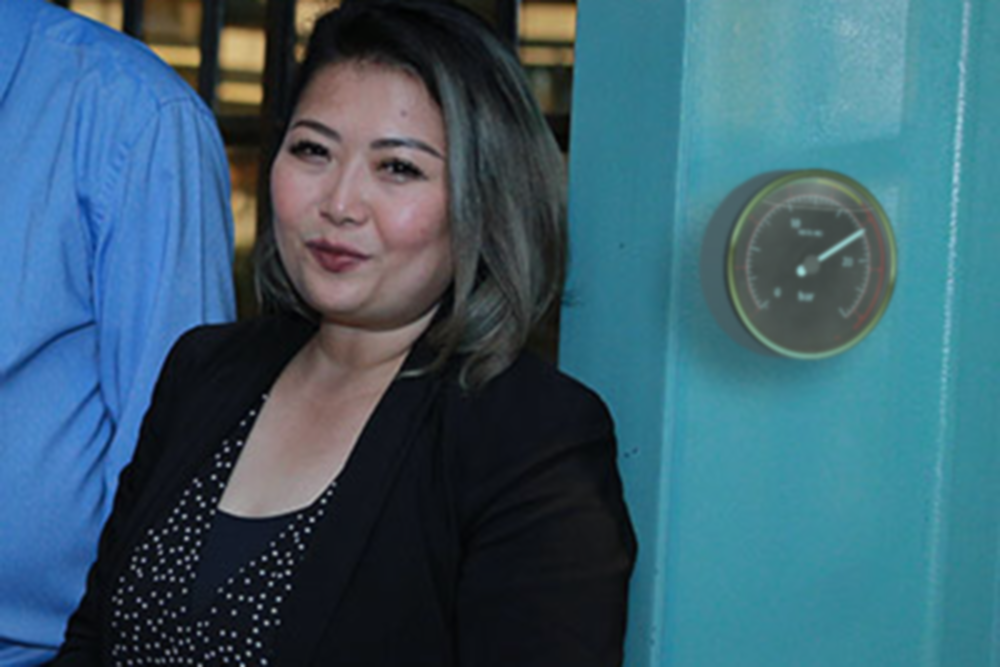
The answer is 17.5 bar
